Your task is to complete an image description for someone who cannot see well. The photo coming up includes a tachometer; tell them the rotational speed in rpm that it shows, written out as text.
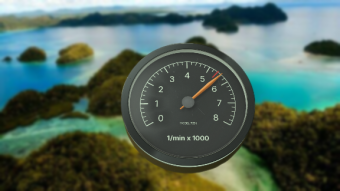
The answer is 5600 rpm
